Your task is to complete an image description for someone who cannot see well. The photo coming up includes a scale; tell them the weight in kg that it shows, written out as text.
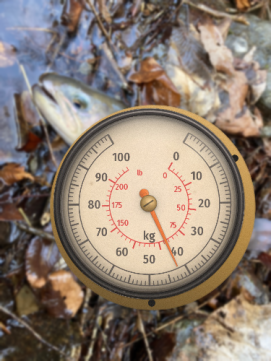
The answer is 42 kg
